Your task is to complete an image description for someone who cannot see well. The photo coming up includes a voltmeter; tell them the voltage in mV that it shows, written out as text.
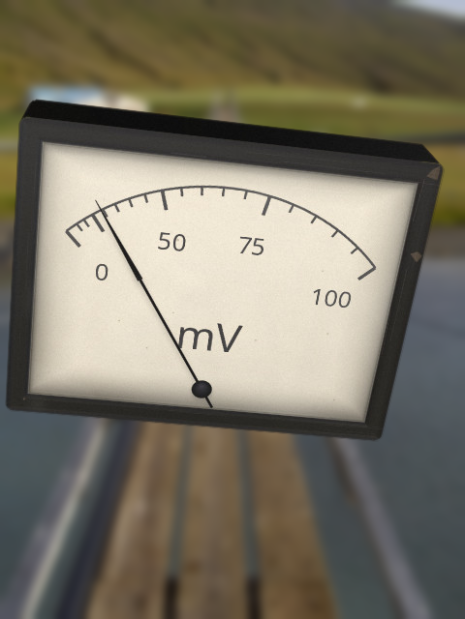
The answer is 30 mV
